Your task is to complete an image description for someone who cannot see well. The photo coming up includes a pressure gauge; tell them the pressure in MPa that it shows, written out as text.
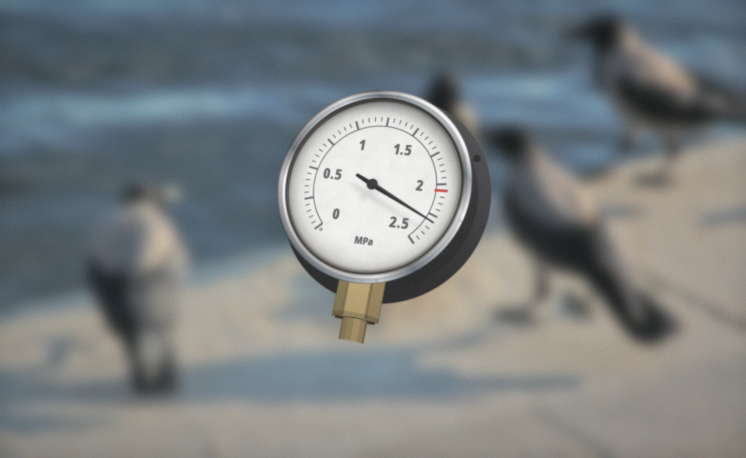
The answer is 2.3 MPa
